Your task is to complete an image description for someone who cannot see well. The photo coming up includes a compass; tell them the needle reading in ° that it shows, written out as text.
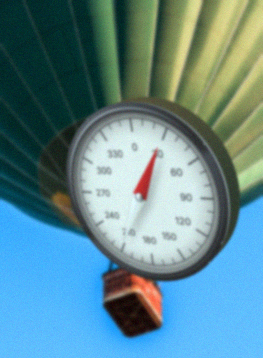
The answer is 30 °
